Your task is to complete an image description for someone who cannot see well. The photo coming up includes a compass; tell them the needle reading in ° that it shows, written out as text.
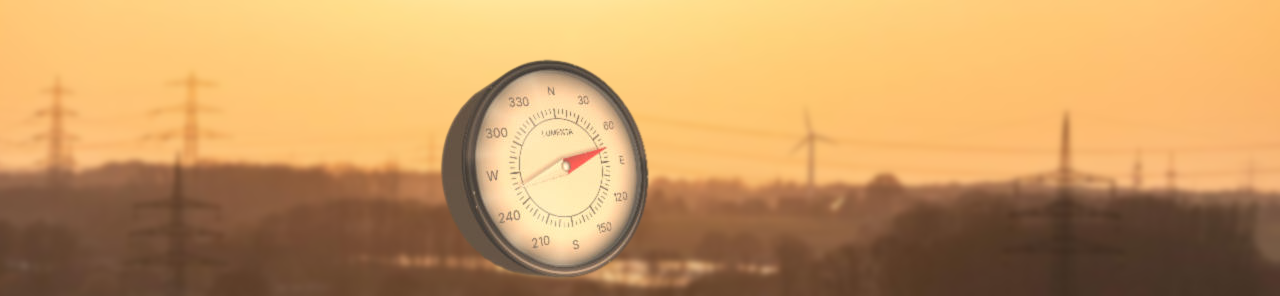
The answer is 75 °
